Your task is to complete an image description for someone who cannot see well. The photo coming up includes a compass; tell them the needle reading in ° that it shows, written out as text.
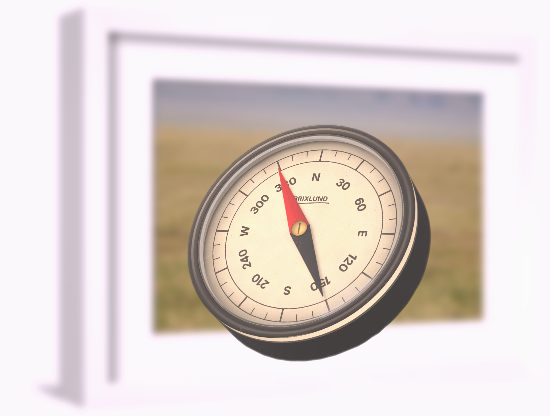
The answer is 330 °
